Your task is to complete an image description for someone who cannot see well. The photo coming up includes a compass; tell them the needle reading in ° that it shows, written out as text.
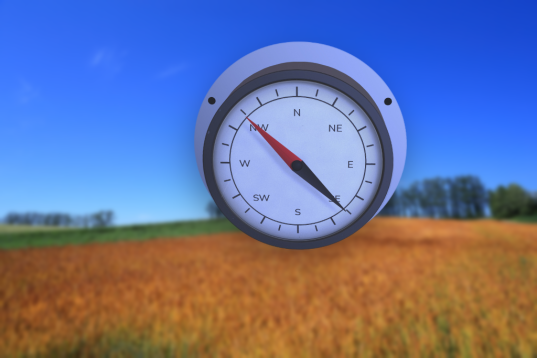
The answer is 315 °
